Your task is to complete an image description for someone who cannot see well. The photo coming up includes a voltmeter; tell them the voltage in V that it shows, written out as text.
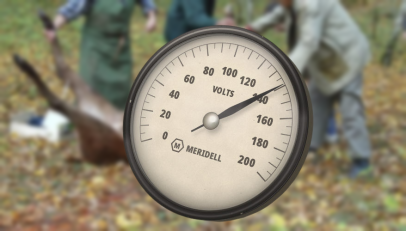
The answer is 140 V
